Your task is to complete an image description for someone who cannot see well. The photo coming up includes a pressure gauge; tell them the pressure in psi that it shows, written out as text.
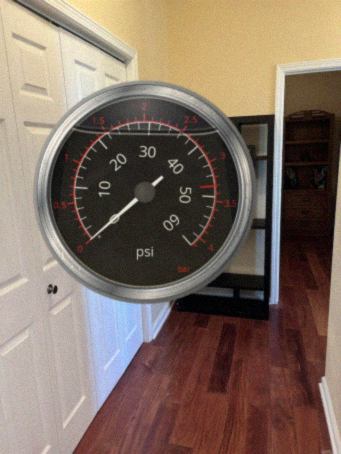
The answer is 0 psi
